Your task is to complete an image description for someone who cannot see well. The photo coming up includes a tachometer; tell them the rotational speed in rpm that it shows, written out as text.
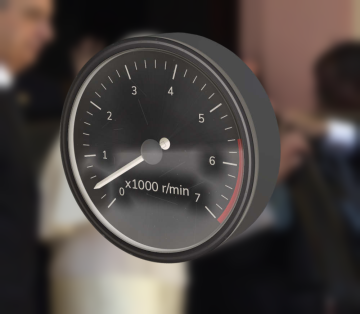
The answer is 400 rpm
